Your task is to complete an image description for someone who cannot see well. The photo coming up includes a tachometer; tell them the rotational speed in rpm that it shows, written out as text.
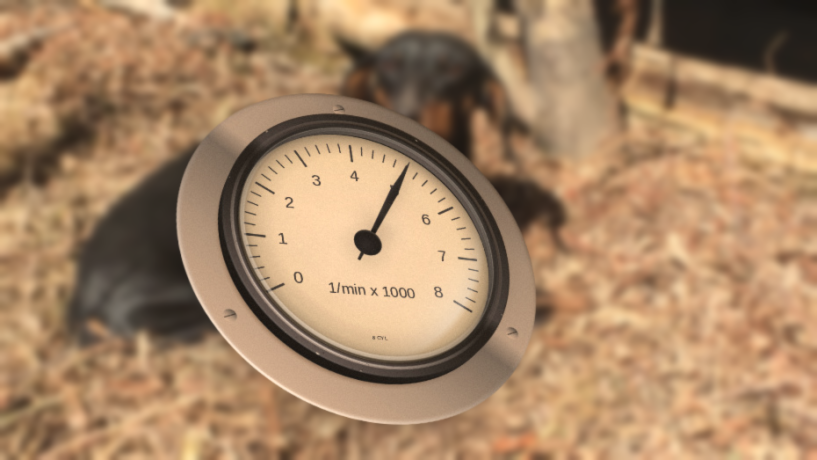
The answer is 5000 rpm
